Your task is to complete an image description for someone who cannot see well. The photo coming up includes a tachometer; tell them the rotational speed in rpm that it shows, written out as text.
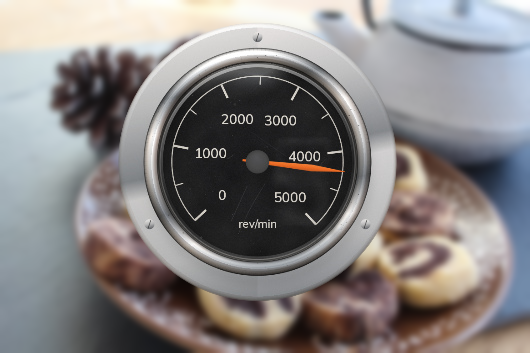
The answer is 4250 rpm
